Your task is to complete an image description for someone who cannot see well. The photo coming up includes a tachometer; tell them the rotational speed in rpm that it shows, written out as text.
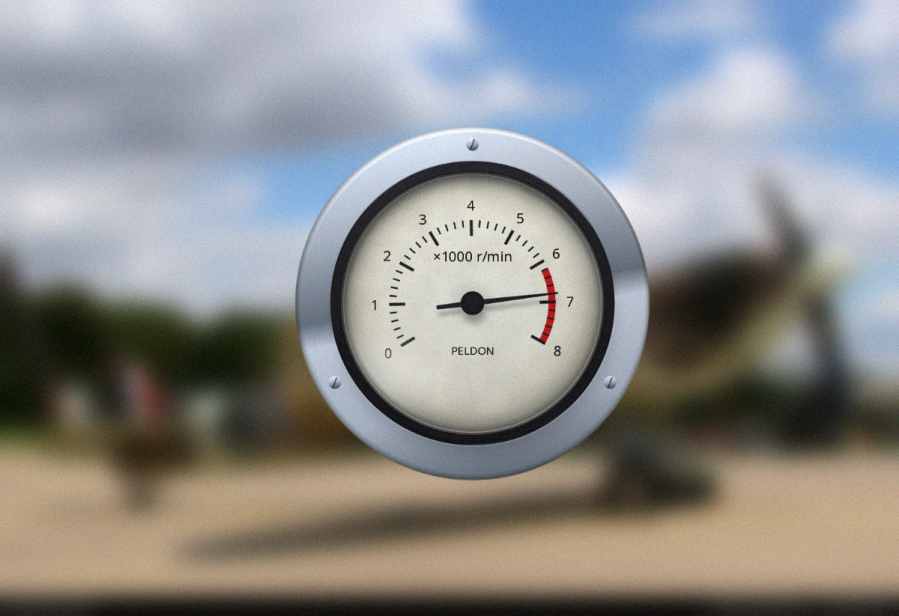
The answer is 6800 rpm
